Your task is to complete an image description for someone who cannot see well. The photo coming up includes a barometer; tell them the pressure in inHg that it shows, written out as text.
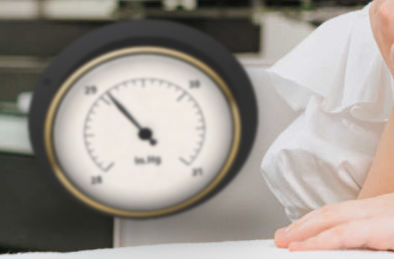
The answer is 29.1 inHg
